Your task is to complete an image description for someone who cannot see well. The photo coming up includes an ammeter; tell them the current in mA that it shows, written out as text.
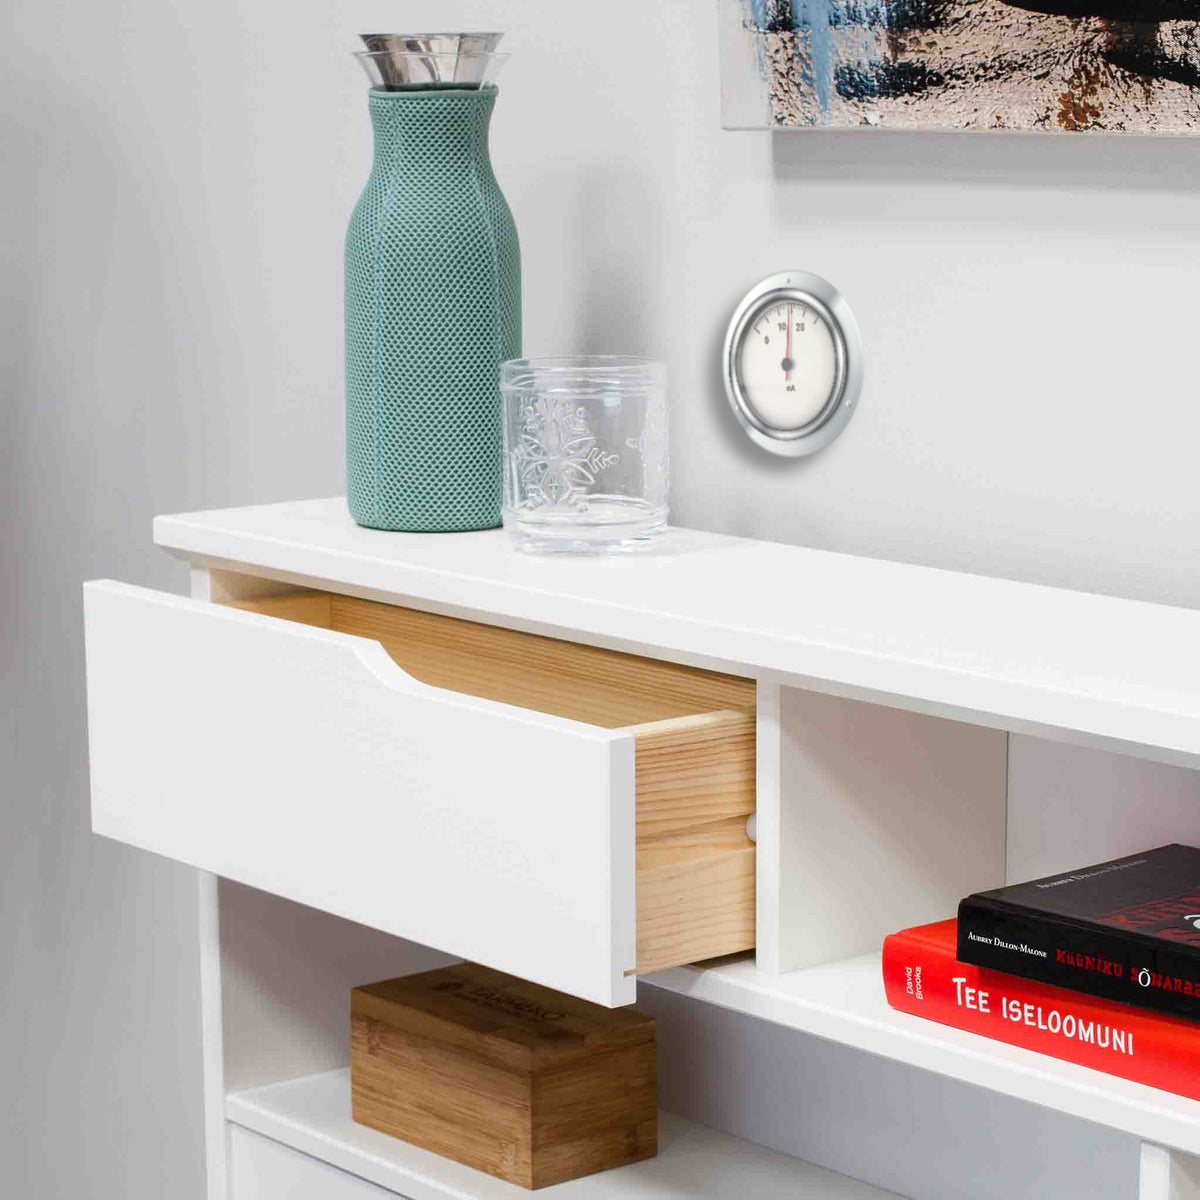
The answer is 15 mA
